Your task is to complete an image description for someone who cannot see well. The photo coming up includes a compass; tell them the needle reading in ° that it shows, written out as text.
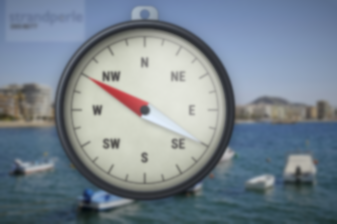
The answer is 300 °
